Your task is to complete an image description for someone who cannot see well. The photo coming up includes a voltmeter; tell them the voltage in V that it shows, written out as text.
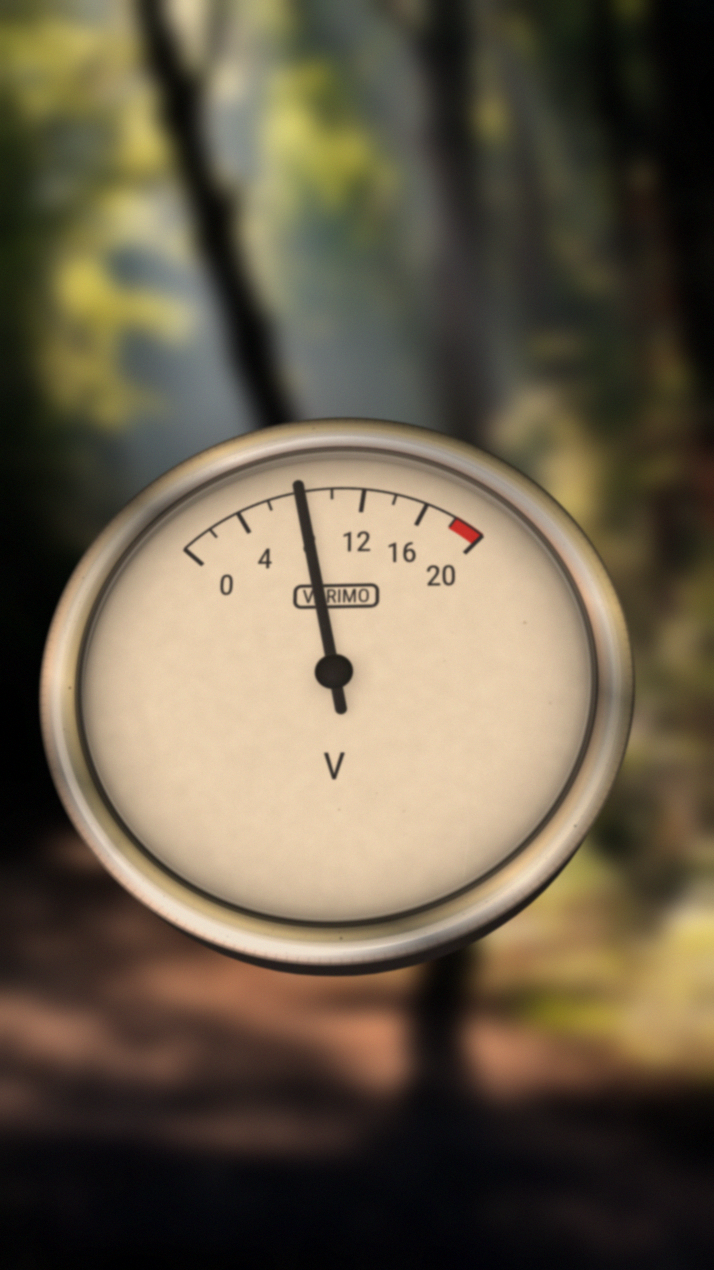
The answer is 8 V
